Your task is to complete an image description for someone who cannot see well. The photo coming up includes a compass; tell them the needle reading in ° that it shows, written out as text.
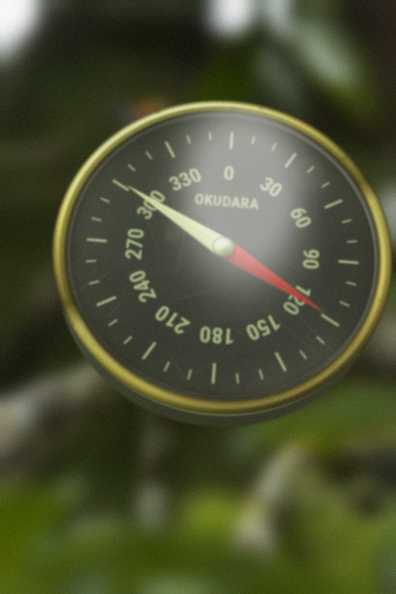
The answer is 120 °
